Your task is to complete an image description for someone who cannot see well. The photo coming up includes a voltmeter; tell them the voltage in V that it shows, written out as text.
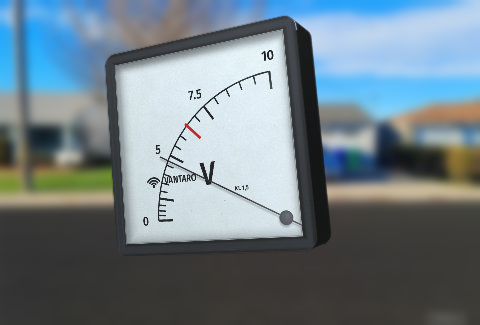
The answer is 4.75 V
